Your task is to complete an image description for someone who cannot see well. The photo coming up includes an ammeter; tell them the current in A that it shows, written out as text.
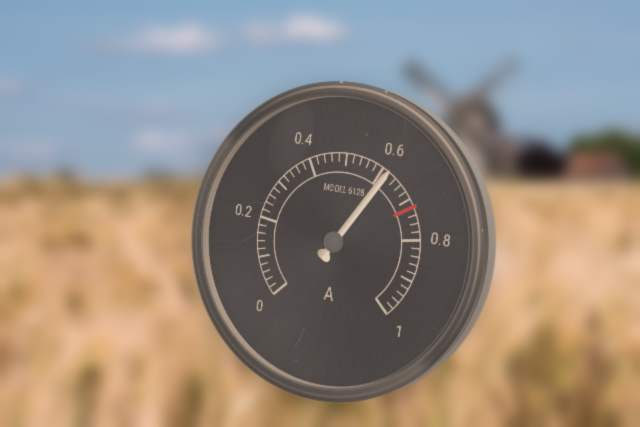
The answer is 0.62 A
